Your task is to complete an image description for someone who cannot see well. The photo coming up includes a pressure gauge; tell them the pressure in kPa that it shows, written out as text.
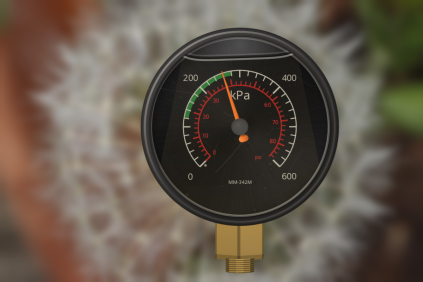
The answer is 260 kPa
